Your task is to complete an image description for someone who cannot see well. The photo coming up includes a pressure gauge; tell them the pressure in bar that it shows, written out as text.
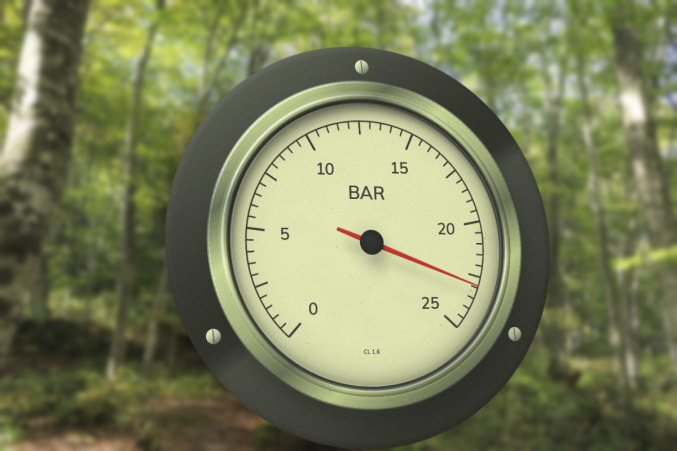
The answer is 23 bar
